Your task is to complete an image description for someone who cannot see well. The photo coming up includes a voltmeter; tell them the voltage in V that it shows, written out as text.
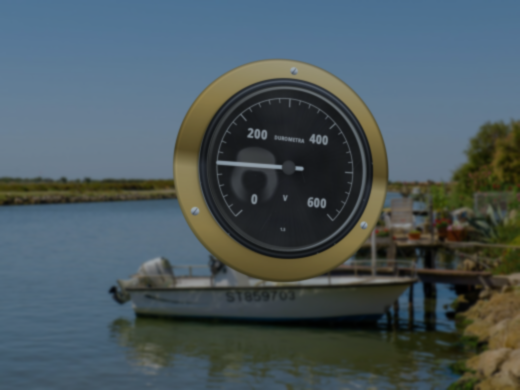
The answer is 100 V
